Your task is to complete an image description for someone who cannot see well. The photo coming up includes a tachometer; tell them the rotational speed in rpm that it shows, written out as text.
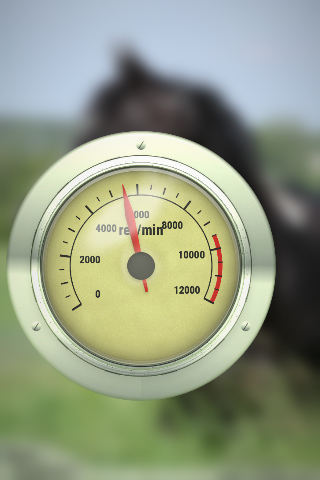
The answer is 5500 rpm
